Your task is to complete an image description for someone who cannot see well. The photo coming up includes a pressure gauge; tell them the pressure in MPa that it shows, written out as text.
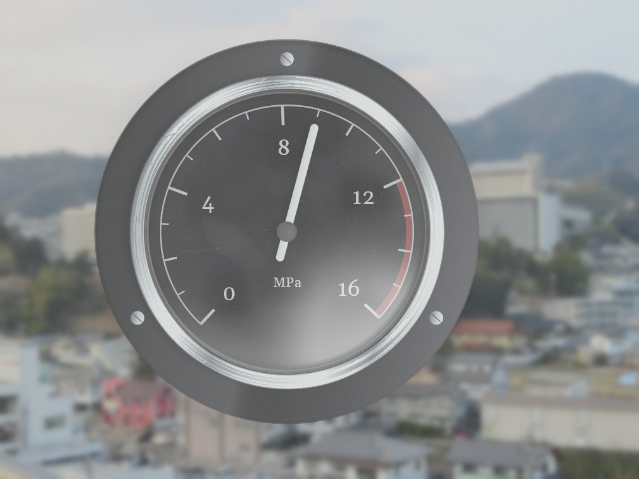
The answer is 9 MPa
